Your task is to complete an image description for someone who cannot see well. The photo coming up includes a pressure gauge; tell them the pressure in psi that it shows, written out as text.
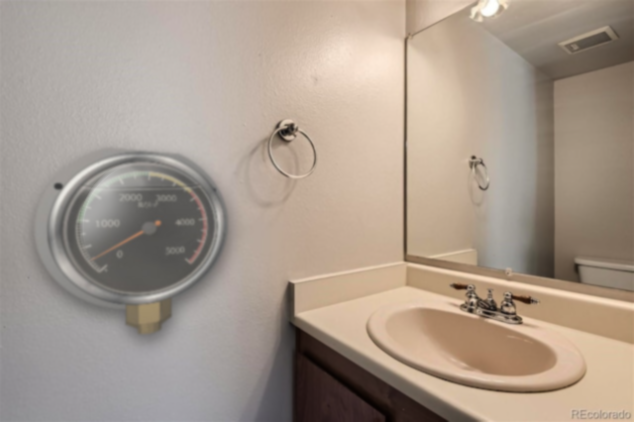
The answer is 250 psi
